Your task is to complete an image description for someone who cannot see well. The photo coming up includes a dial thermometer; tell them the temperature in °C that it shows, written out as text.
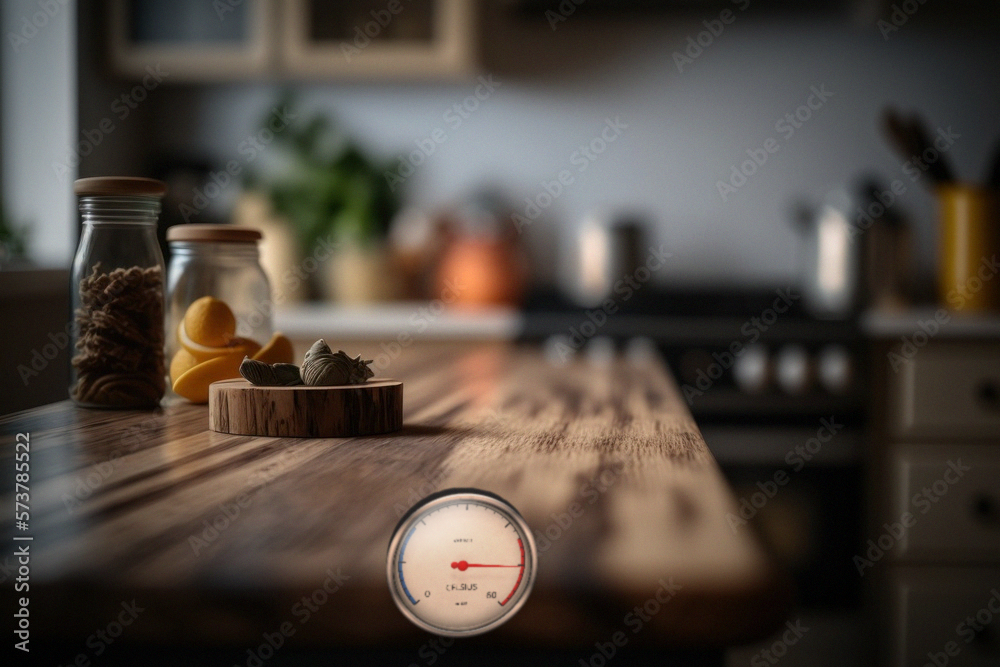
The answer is 50 °C
